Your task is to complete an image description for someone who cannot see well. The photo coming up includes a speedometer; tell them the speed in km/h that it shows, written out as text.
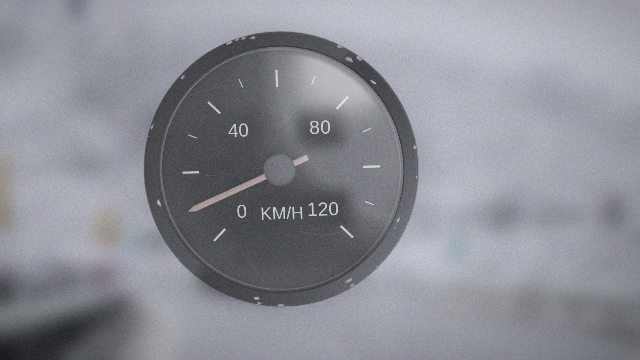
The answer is 10 km/h
